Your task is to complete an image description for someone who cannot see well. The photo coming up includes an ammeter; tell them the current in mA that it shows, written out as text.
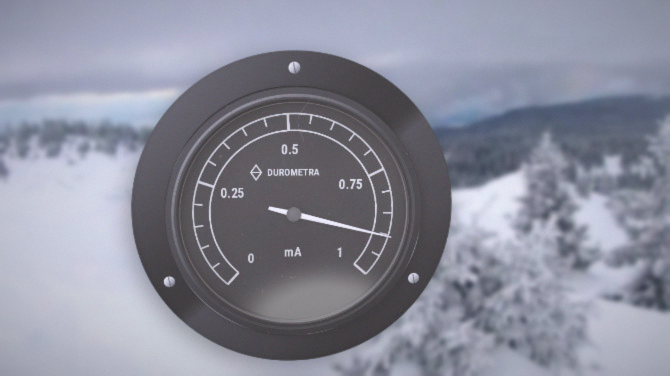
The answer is 0.9 mA
